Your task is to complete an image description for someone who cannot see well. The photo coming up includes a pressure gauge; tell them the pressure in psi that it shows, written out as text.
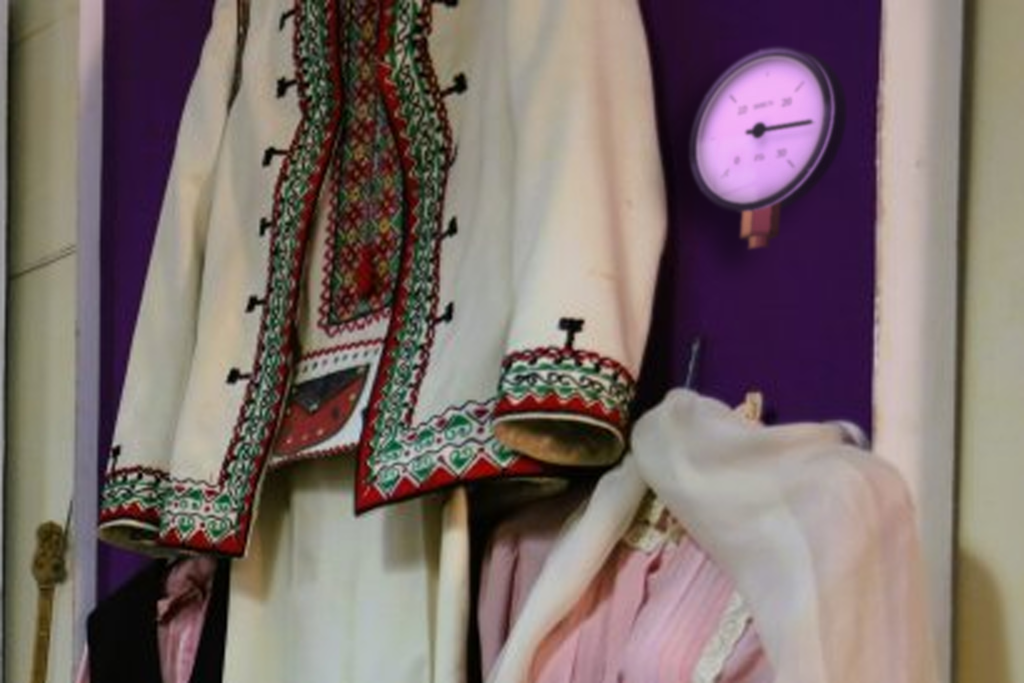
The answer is 25 psi
